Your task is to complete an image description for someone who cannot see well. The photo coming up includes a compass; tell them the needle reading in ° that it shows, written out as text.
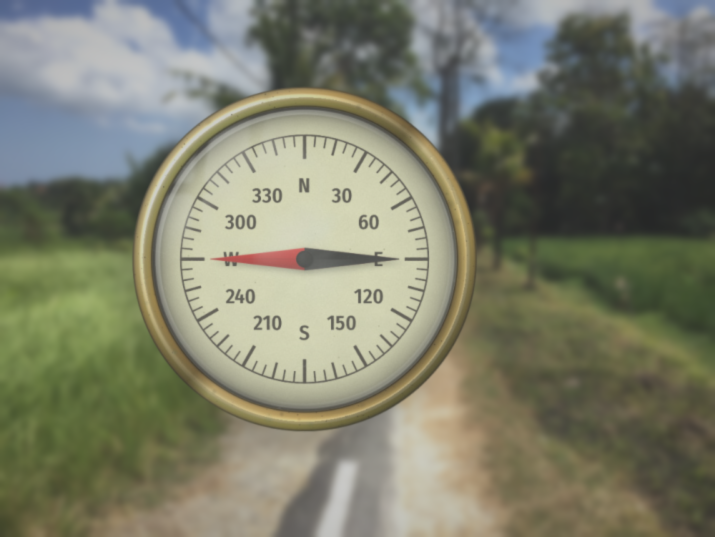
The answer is 270 °
